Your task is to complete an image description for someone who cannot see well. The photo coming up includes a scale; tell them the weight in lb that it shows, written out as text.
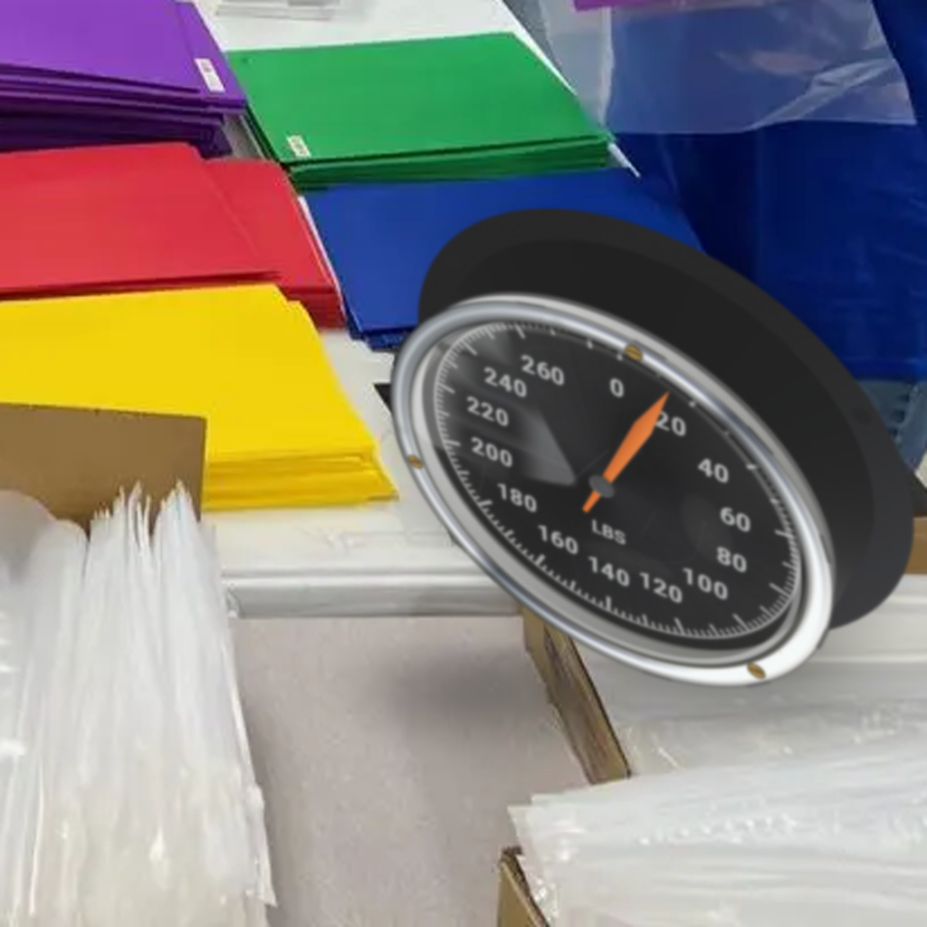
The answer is 14 lb
